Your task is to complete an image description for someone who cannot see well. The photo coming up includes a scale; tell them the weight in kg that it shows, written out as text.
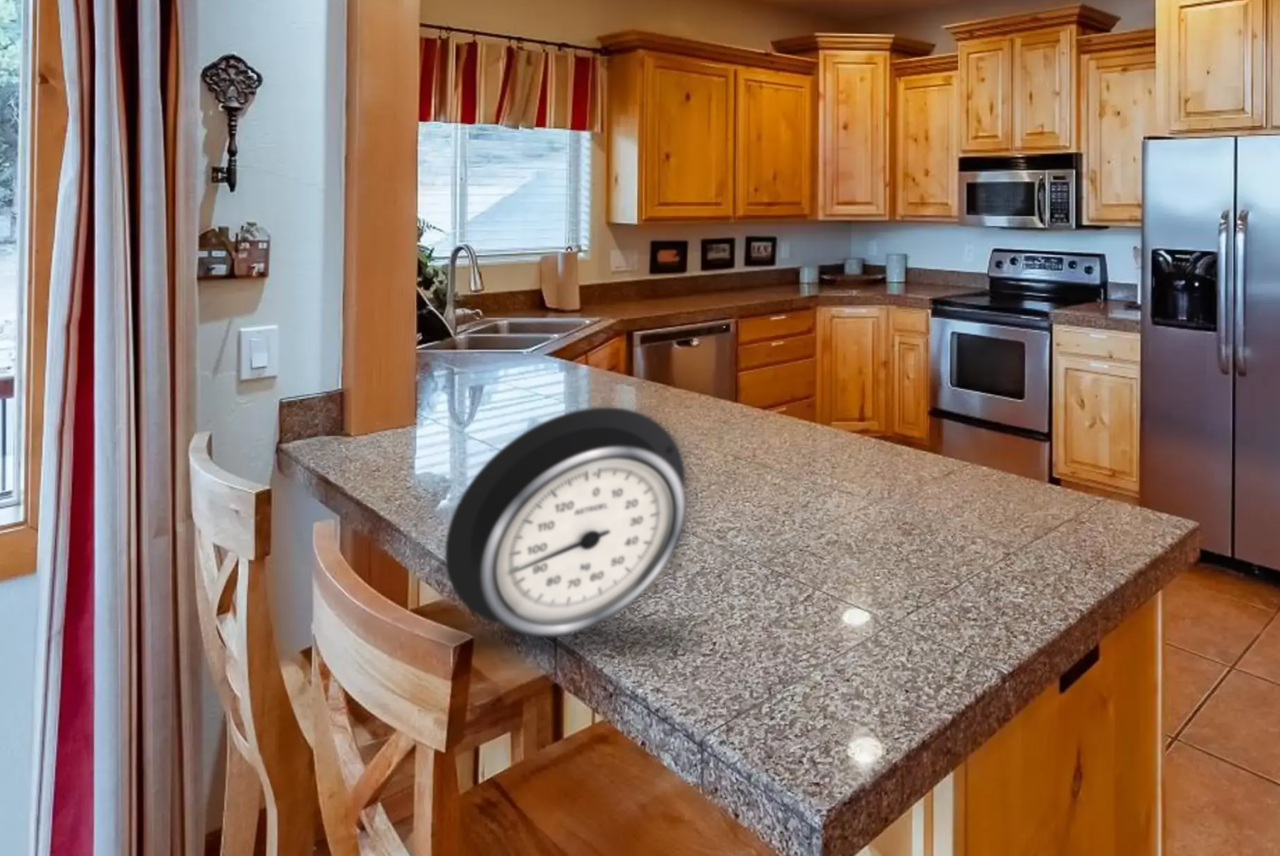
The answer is 95 kg
